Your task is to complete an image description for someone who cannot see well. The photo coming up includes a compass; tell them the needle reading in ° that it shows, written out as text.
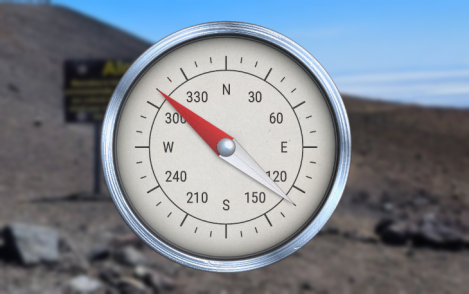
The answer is 310 °
